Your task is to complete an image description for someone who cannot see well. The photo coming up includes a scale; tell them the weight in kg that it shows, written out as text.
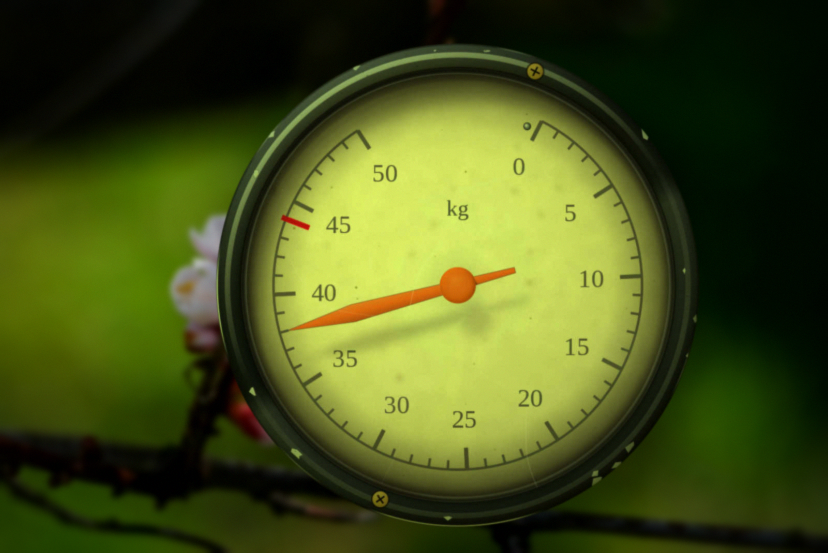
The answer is 38 kg
